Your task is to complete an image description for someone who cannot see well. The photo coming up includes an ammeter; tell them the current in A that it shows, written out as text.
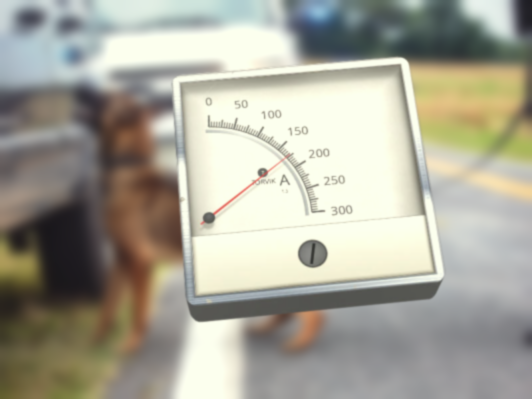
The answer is 175 A
